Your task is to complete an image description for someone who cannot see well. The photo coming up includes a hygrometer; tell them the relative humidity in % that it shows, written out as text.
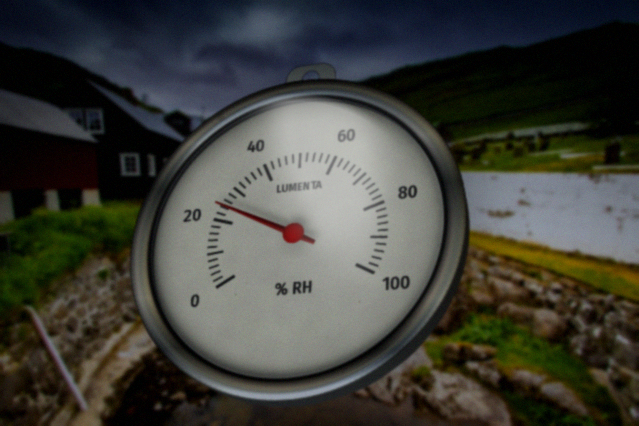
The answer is 24 %
